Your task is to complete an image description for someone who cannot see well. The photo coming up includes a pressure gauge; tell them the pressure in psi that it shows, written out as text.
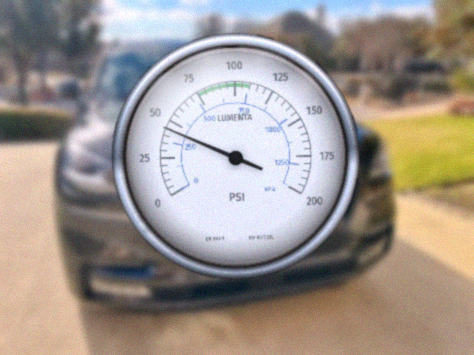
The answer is 45 psi
